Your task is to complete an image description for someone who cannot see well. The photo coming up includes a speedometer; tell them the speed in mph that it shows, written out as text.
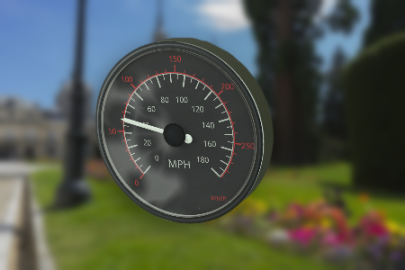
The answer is 40 mph
